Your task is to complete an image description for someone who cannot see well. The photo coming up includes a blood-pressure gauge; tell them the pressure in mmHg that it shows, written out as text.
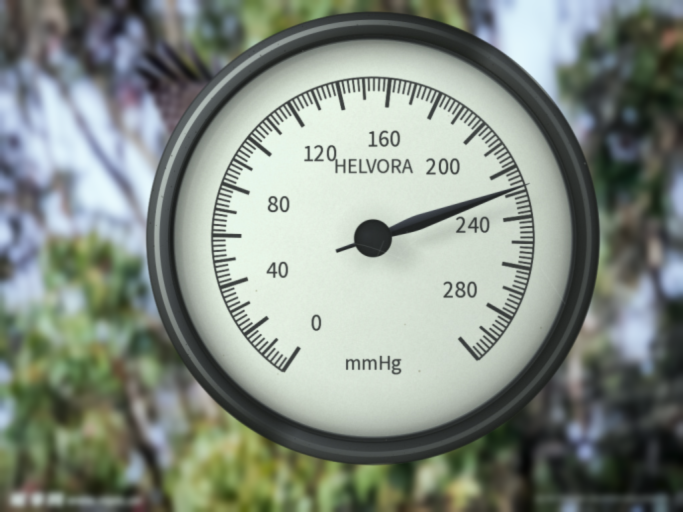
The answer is 228 mmHg
